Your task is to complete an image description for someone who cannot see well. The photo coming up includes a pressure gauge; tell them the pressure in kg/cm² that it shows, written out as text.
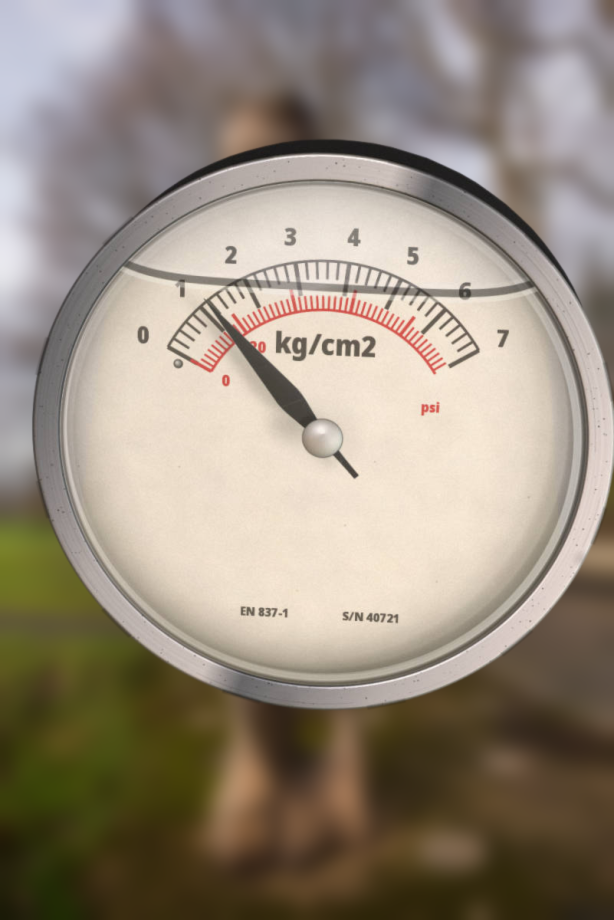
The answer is 1.2 kg/cm²
